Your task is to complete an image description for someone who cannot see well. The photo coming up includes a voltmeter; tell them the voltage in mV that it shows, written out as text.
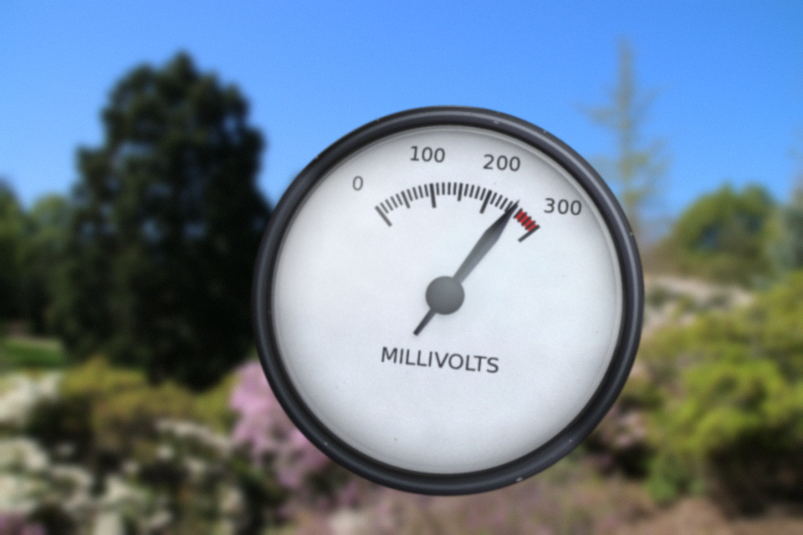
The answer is 250 mV
